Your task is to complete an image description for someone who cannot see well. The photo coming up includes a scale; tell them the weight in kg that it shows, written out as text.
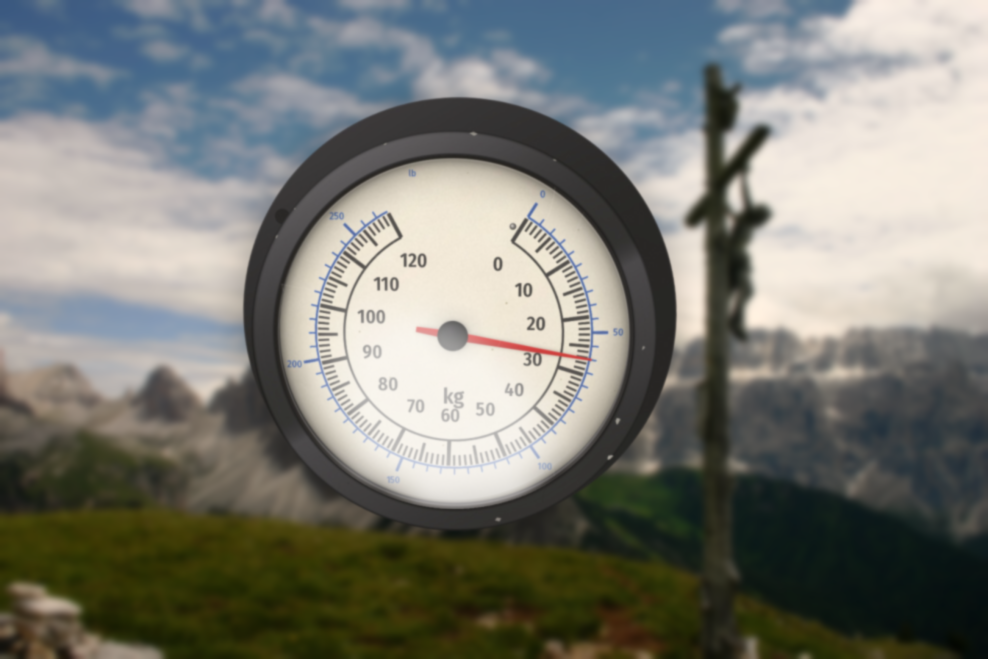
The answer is 27 kg
